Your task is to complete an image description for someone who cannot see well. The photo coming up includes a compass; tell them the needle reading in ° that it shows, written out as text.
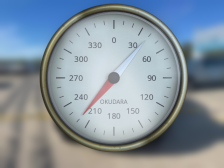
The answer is 220 °
